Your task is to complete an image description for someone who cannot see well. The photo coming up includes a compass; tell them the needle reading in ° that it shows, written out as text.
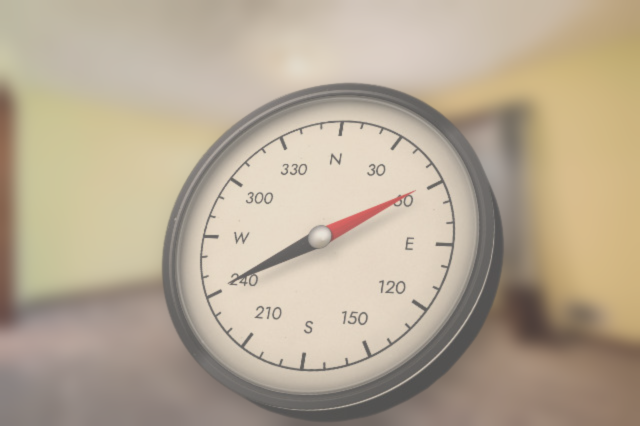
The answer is 60 °
